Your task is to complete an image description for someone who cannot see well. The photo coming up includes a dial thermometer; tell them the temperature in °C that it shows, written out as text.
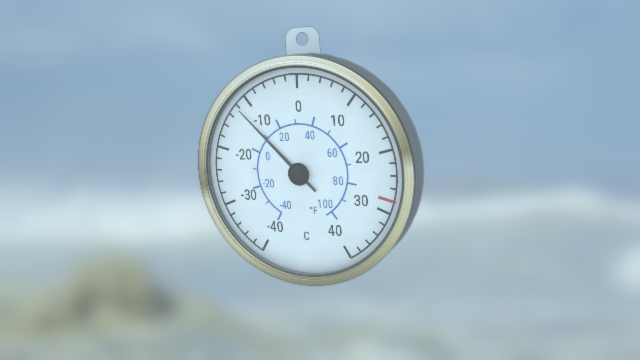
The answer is -12 °C
